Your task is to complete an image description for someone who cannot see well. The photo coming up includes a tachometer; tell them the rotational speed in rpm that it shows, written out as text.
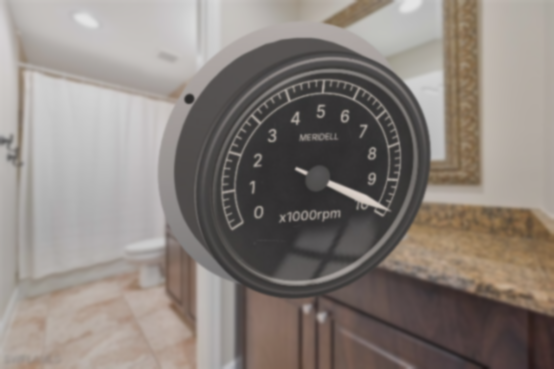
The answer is 9800 rpm
